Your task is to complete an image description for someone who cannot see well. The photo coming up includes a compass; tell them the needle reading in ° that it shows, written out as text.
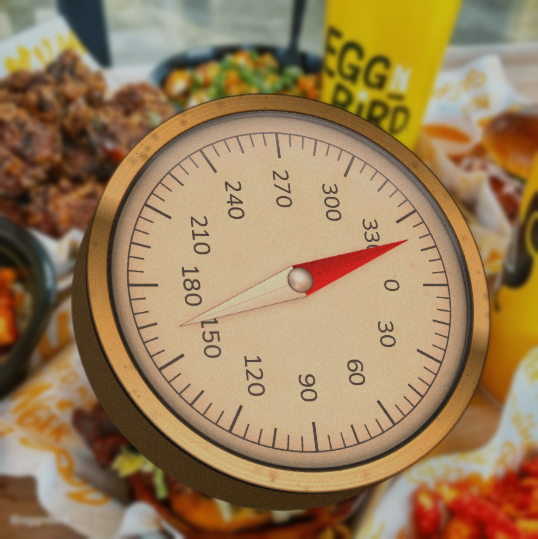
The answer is 340 °
